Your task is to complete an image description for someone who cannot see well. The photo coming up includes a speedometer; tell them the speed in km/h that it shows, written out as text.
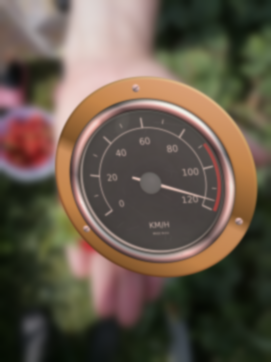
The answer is 115 km/h
